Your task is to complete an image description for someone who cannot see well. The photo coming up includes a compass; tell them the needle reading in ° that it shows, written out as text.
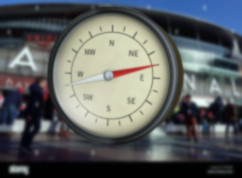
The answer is 75 °
